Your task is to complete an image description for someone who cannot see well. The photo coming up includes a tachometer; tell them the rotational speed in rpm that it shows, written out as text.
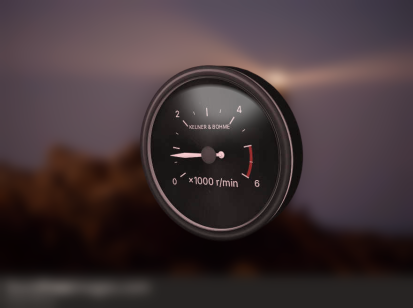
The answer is 750 rpm
